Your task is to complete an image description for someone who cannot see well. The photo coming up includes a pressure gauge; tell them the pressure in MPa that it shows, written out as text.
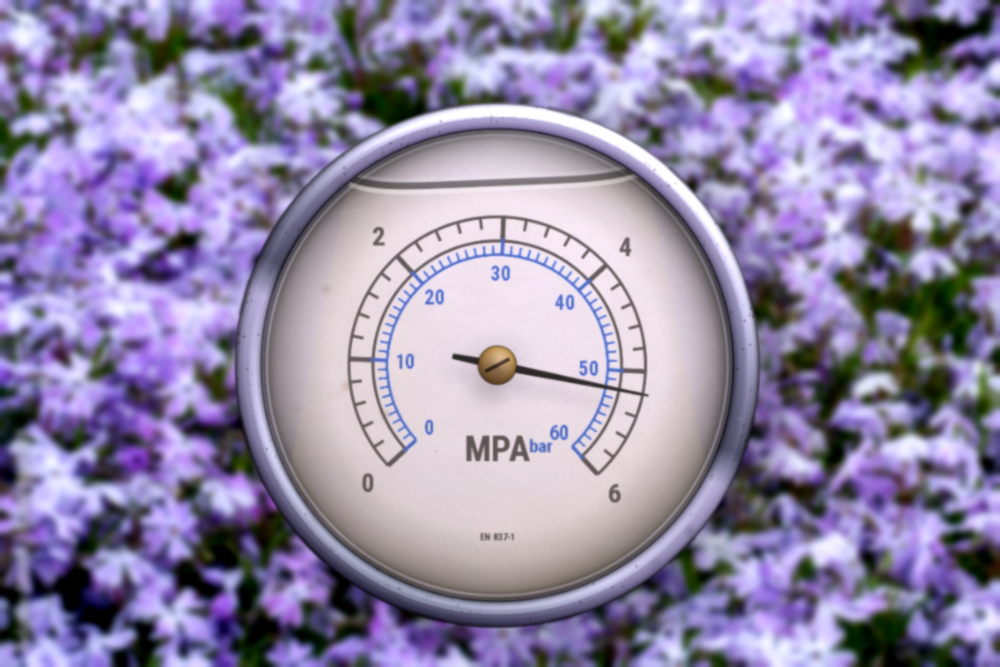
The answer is 5.2 MPa
